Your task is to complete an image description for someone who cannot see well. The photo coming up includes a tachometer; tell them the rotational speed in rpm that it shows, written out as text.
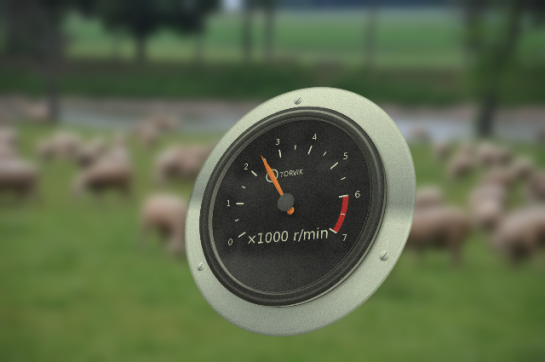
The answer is 2500 rpm
